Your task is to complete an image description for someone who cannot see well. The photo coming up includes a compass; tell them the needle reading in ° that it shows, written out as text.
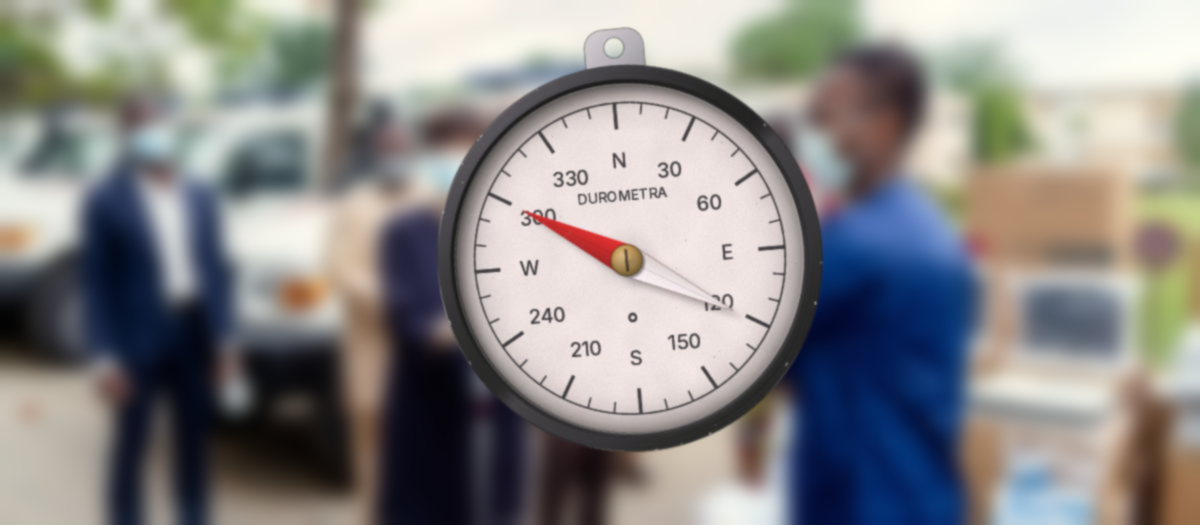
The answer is 300 °
